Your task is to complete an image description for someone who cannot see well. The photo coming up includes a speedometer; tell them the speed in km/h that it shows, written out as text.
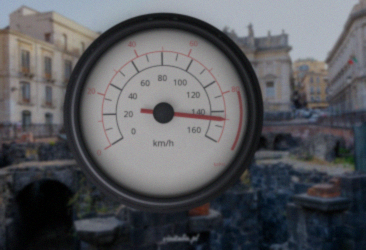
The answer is 145 km/h
